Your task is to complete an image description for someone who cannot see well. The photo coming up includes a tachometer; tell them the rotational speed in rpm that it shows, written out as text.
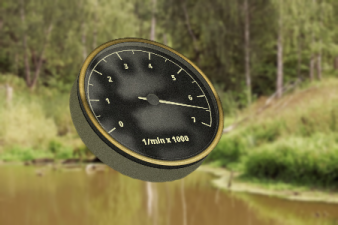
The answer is 6500 rpm
